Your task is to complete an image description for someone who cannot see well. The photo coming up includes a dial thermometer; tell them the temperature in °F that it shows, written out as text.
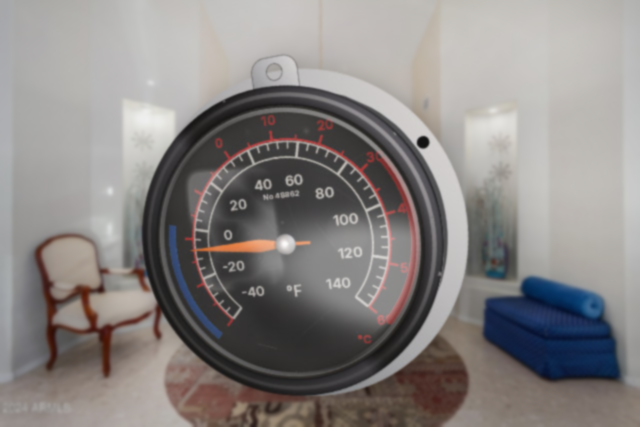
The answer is -8 °F
